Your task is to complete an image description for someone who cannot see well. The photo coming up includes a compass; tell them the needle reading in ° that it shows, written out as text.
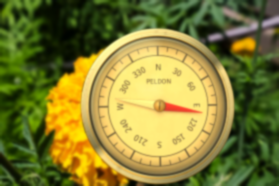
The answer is 100 °
